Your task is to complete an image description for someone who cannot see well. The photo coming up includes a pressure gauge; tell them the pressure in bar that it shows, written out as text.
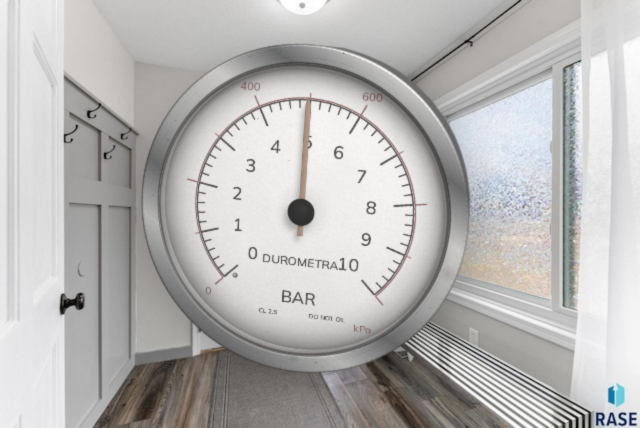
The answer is 5 bar
